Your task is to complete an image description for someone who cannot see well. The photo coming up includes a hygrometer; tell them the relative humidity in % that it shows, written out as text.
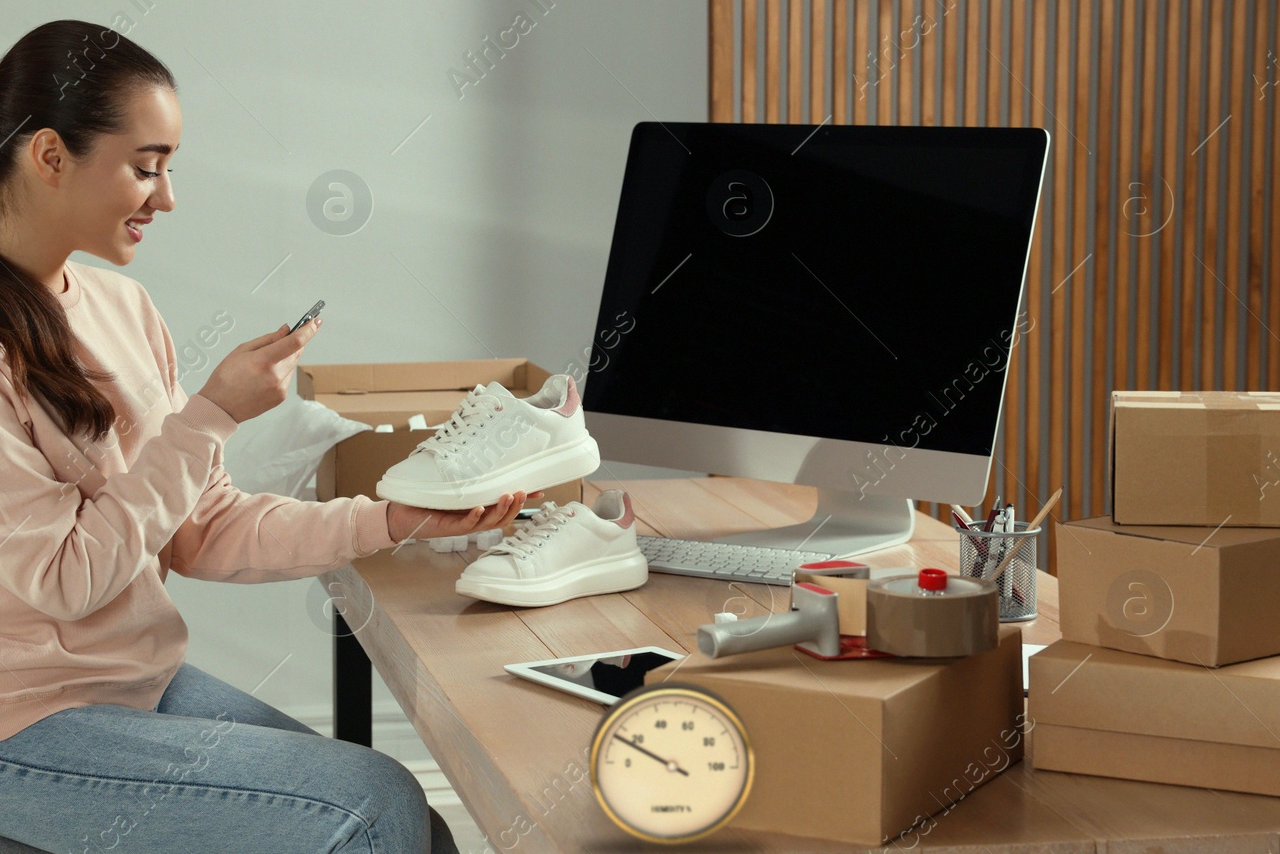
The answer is 15 %
